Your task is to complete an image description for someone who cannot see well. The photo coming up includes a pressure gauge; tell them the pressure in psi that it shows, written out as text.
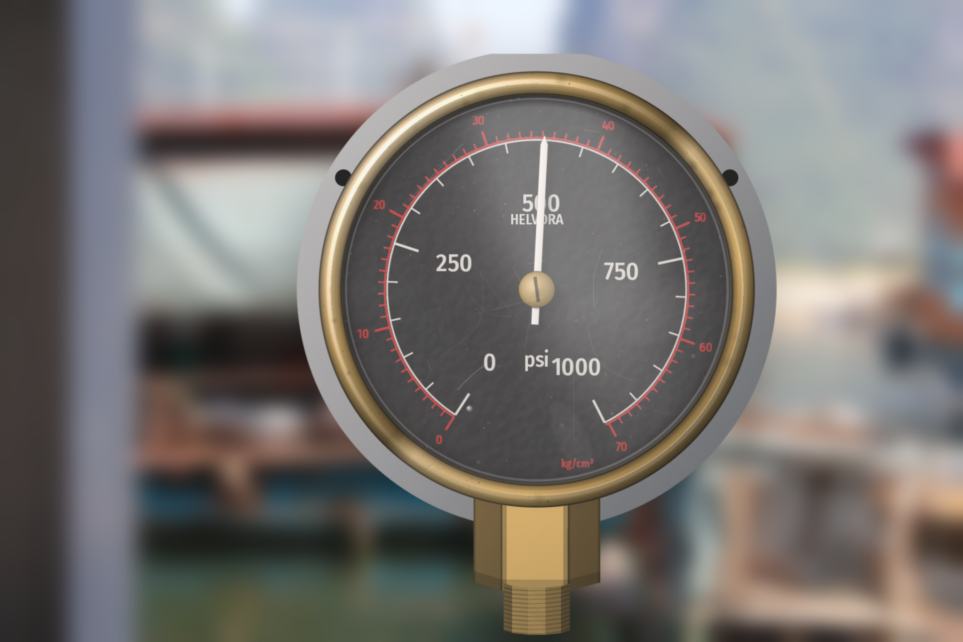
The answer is 500 psi
